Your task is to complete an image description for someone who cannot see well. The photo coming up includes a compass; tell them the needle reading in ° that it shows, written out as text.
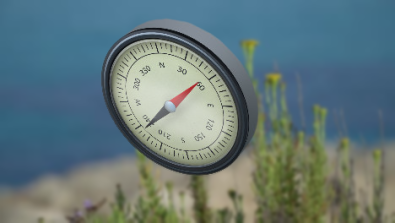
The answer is 55 °
